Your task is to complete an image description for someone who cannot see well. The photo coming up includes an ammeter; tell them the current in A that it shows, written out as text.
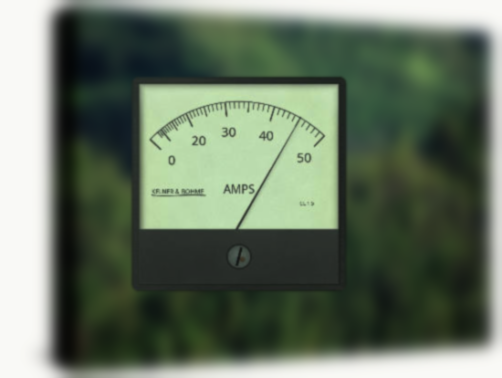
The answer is 45 A
